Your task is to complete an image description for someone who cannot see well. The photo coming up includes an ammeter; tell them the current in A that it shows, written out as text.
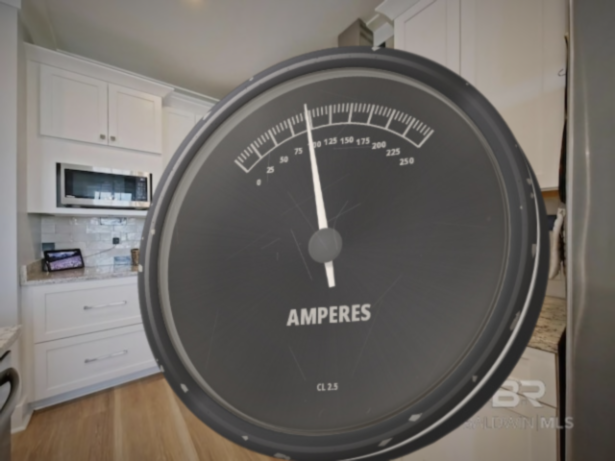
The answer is 100 A
